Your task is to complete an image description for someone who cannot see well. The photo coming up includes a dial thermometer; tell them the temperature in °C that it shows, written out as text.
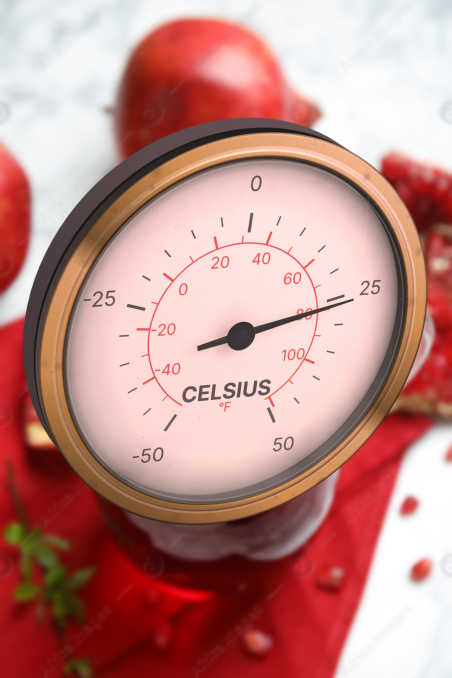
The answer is 25 °C
